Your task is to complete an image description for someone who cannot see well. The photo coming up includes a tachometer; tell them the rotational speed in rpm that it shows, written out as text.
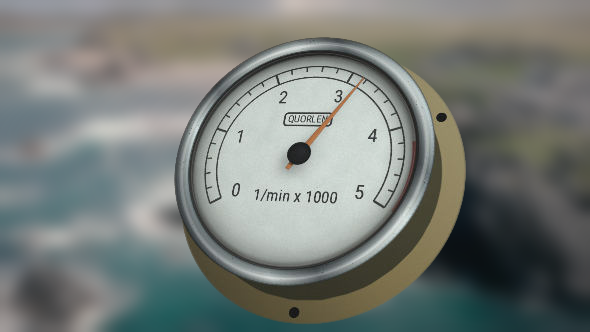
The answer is 3200 rpm
